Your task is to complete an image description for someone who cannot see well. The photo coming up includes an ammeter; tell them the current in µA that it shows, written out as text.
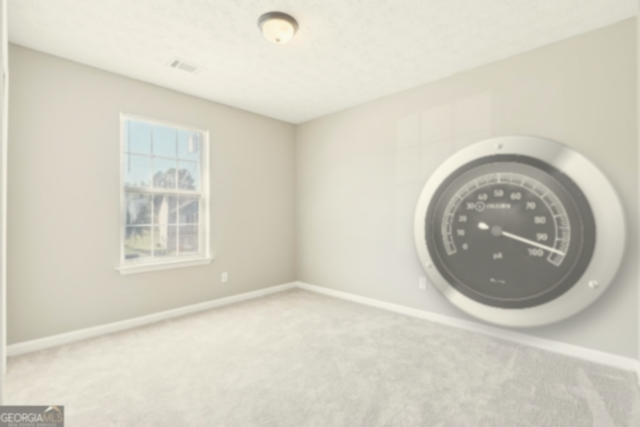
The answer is 95 µA
